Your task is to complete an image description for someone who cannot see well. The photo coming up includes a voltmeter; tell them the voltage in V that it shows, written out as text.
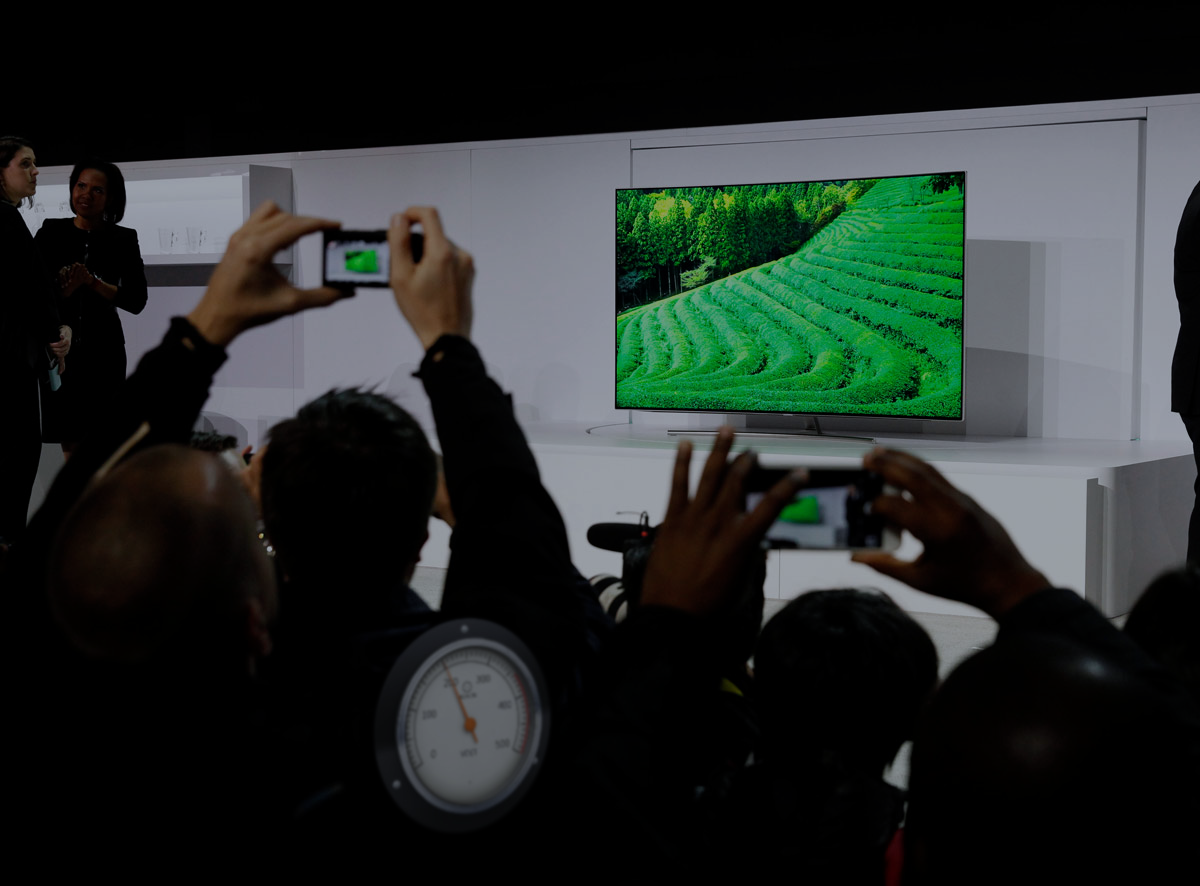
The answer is 200 V
